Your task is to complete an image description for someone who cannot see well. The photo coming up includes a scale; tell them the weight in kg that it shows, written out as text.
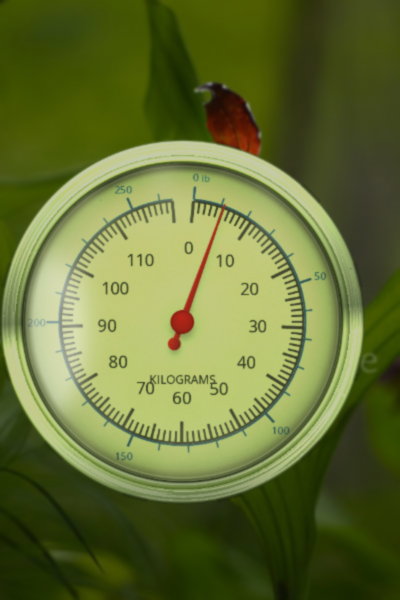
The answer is 5 kg
